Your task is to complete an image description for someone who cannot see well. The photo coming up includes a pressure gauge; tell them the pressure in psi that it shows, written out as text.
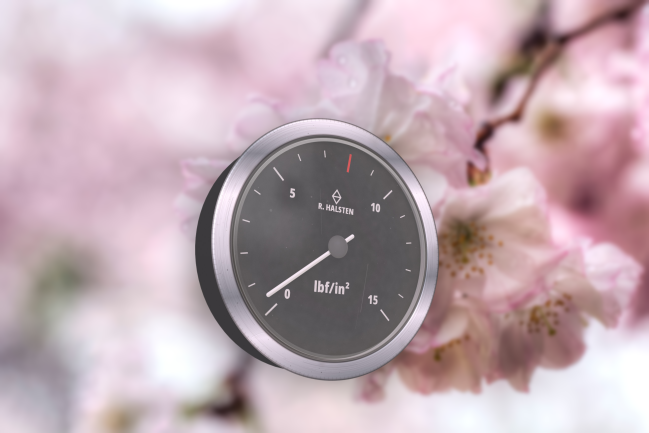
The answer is 0.5 psi
